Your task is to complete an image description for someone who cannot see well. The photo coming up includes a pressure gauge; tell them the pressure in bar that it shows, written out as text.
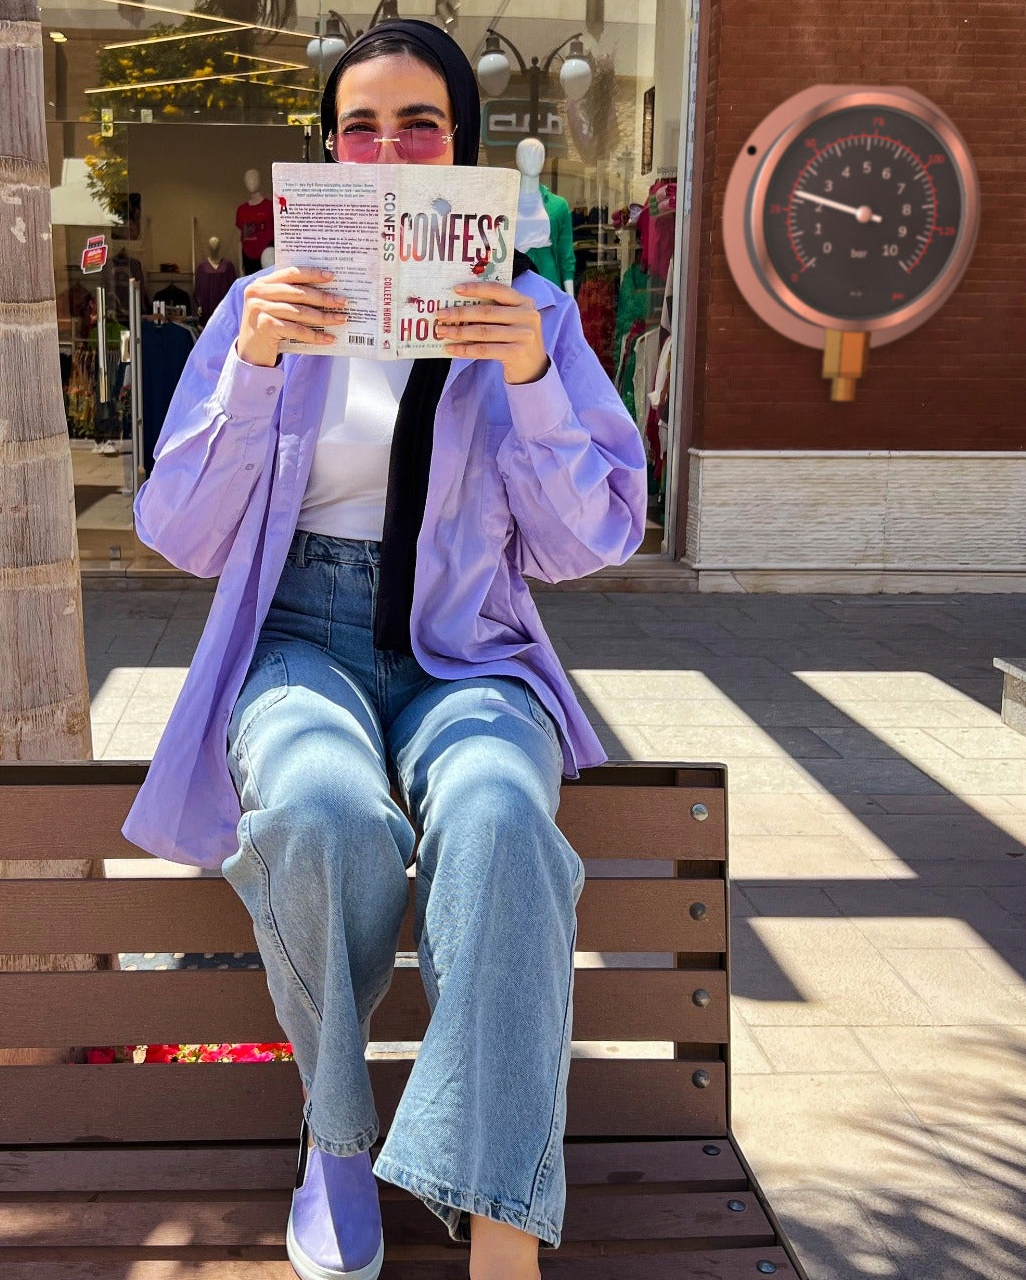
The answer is 2.2 bar
